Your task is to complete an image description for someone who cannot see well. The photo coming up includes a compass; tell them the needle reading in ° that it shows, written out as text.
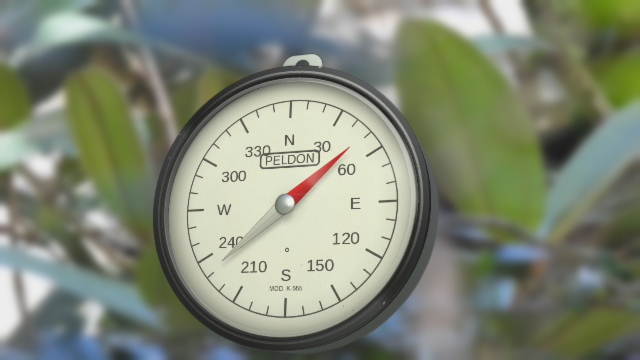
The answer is 50 °
